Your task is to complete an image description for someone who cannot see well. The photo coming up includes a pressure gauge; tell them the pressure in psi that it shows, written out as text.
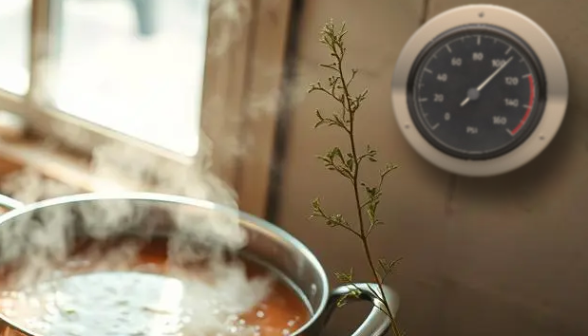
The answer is 105 psi
